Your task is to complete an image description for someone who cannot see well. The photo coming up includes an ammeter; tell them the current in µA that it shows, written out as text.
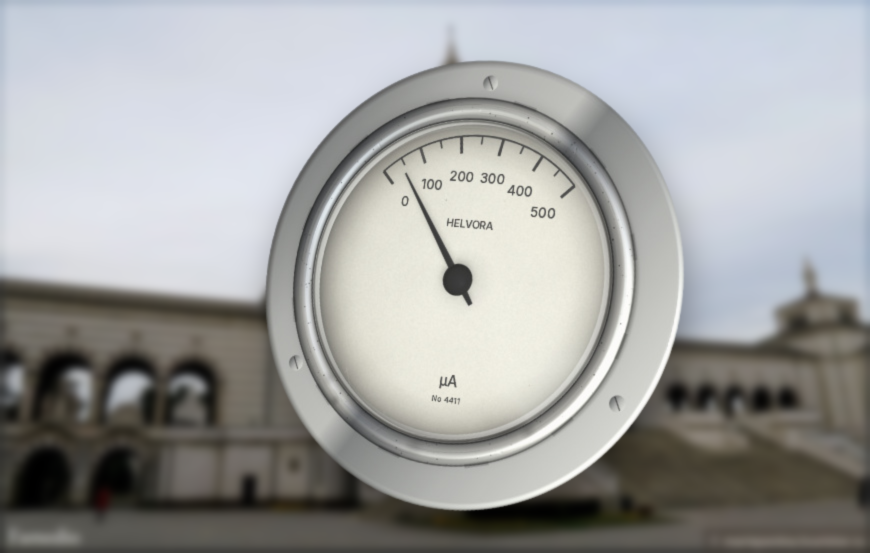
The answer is 50 µA
